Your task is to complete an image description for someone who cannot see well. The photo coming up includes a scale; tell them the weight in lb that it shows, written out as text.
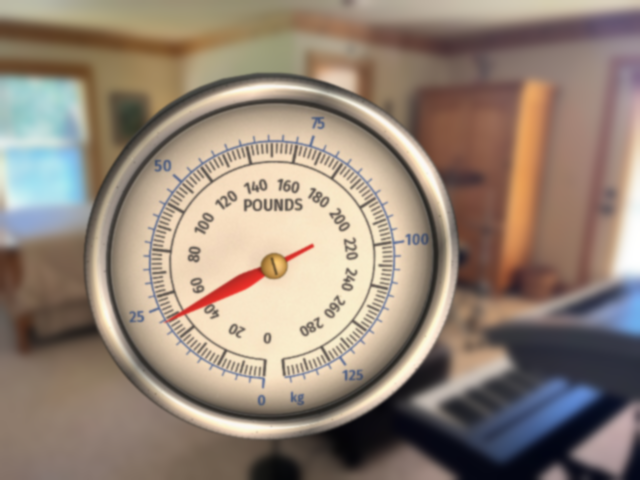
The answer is 50 lb
